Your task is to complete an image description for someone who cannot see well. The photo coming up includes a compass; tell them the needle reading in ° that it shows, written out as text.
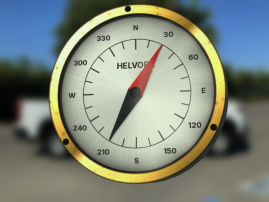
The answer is 30 °
